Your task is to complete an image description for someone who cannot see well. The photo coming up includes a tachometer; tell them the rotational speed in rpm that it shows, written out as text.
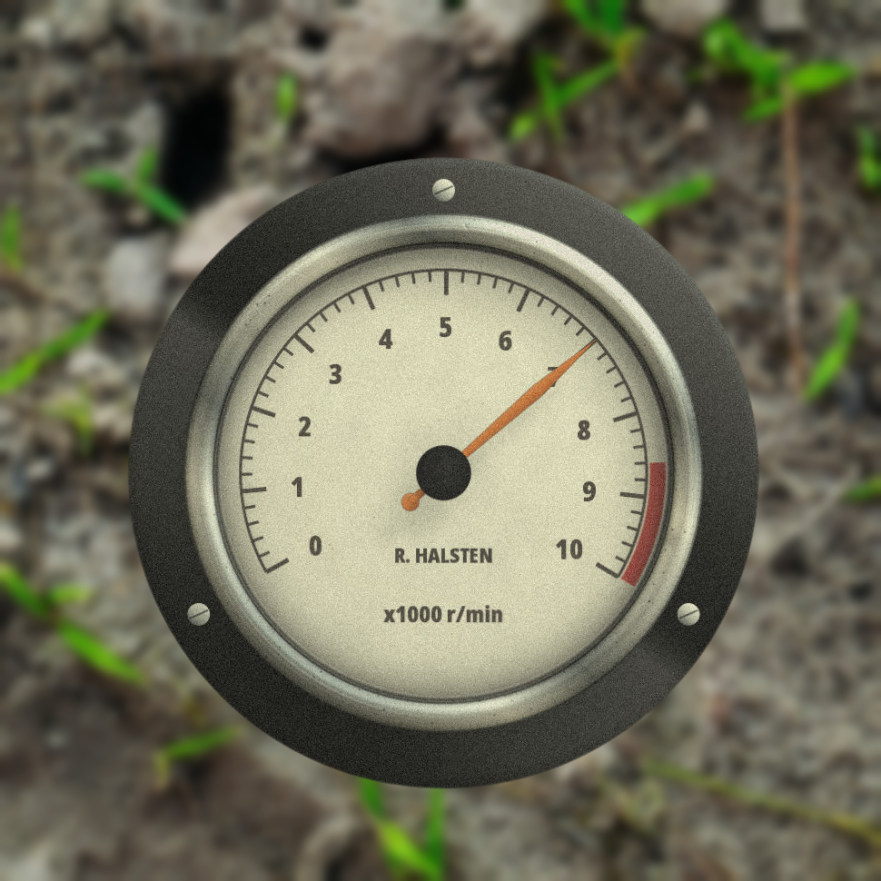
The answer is 7000 rpm
